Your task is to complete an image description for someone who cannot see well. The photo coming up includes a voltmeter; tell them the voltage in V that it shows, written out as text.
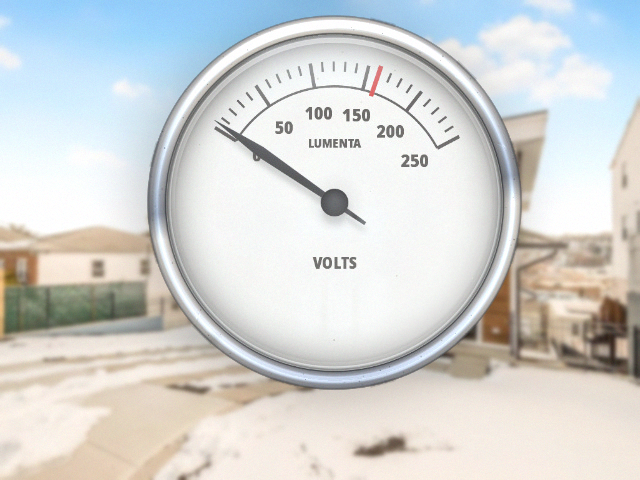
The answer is 5 V
